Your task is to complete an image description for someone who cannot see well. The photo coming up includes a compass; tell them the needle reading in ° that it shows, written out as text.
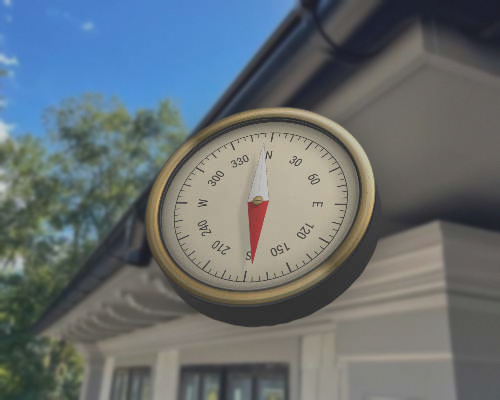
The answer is 175 °
